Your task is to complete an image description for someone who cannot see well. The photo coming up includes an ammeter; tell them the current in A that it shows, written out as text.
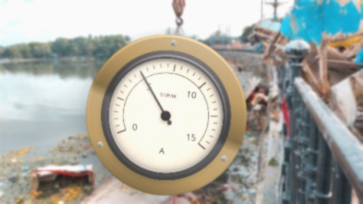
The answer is 5 A
